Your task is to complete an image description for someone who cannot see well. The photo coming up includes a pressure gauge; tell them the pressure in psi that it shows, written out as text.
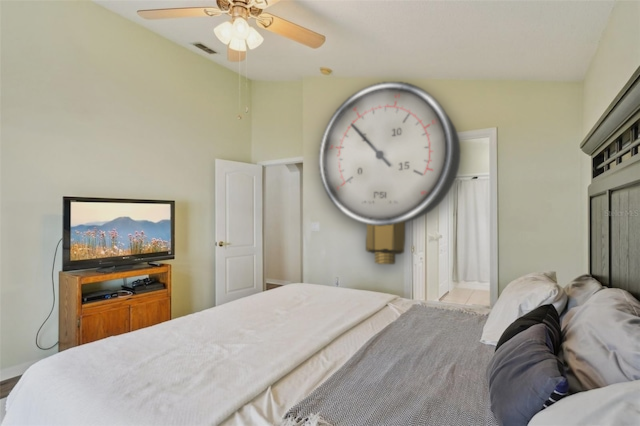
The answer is 5 psi
